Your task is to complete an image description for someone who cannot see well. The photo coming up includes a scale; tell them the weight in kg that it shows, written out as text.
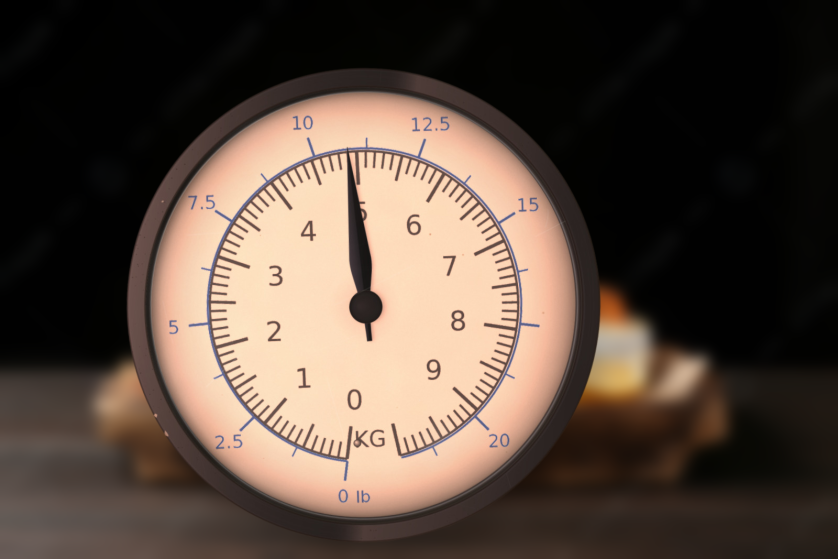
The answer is 4.9 kg
